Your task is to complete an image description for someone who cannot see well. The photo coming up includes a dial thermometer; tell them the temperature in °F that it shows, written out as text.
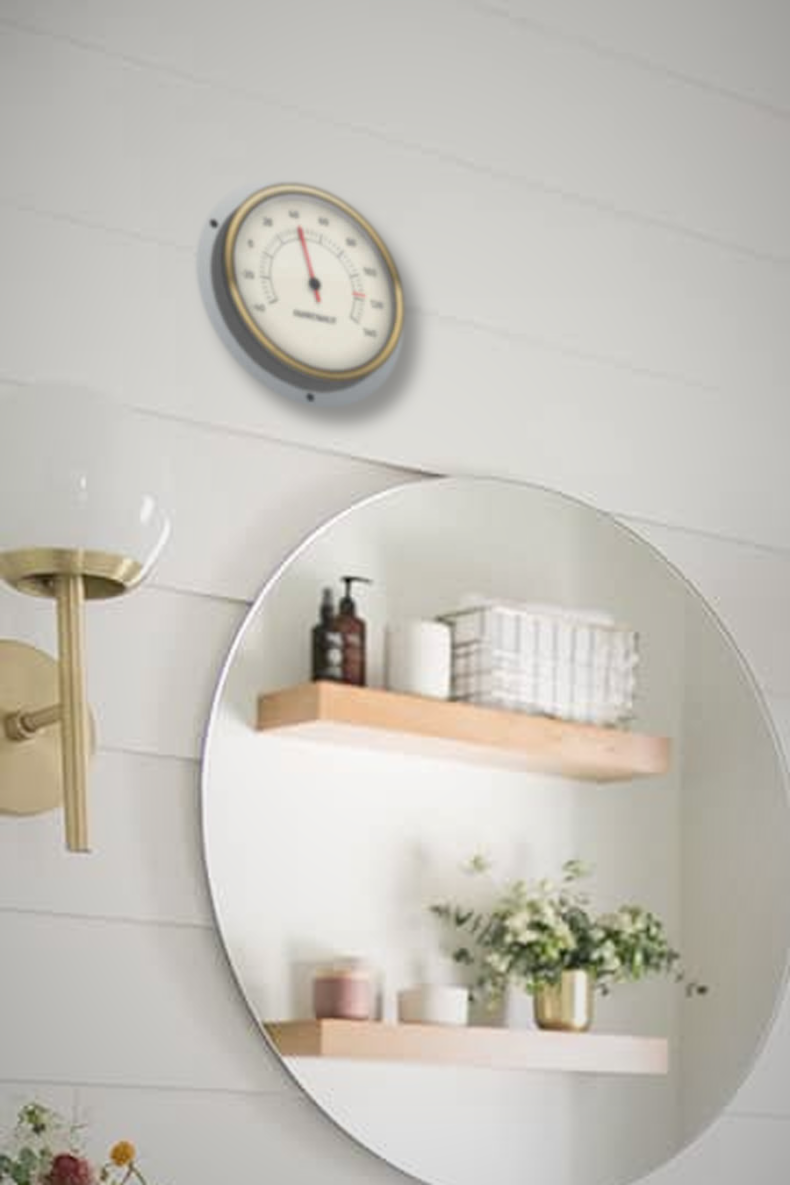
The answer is 40 °F
